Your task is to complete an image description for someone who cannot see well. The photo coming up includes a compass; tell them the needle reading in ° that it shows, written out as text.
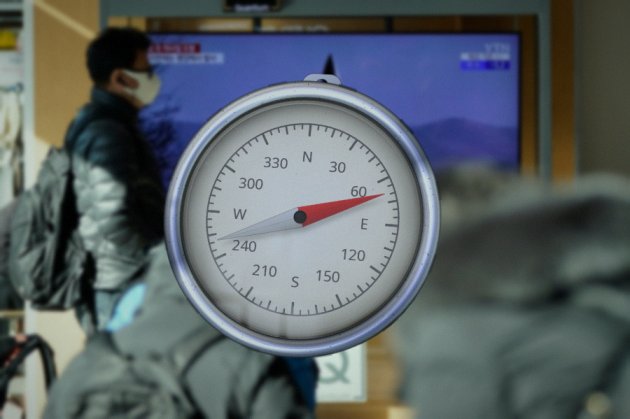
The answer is 70 °
